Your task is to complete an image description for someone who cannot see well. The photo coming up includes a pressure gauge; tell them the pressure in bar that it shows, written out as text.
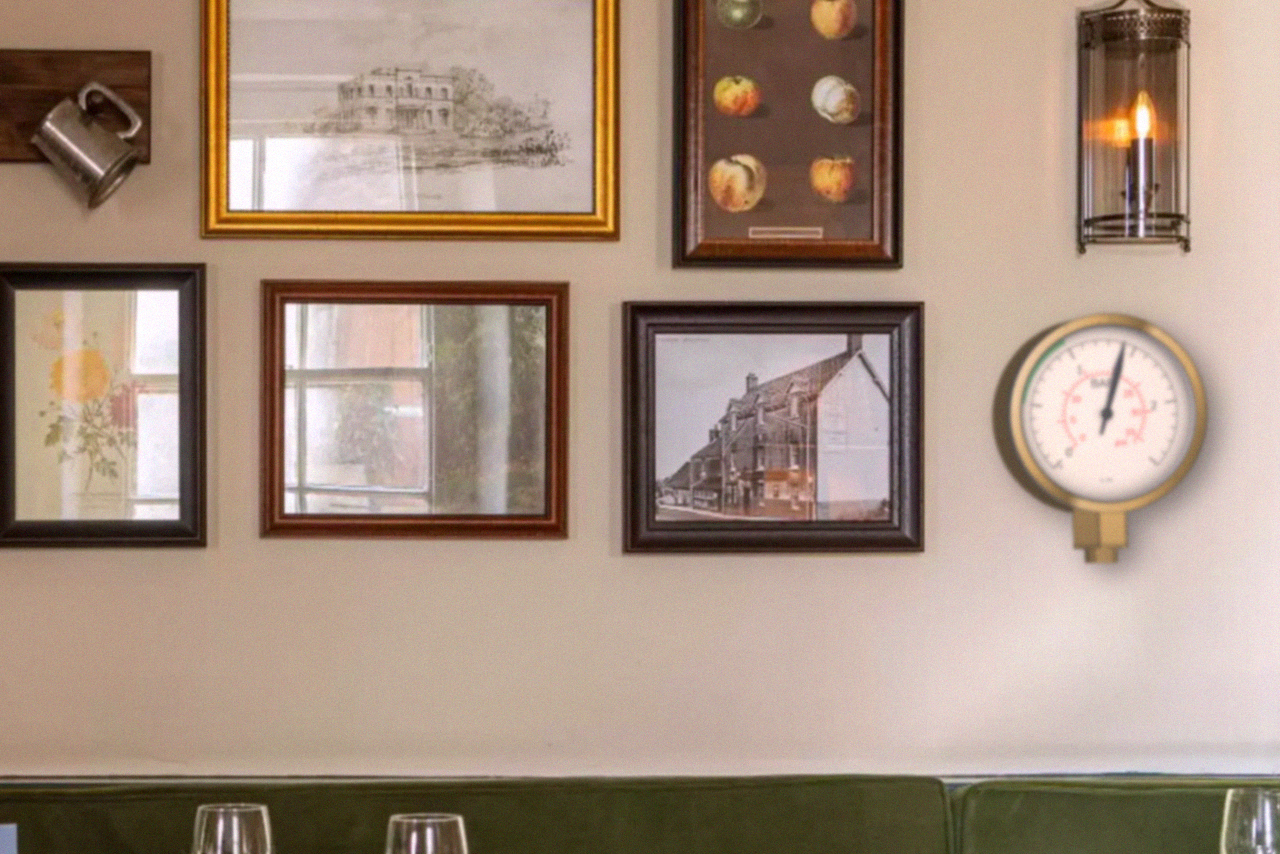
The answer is 1.4 bar
